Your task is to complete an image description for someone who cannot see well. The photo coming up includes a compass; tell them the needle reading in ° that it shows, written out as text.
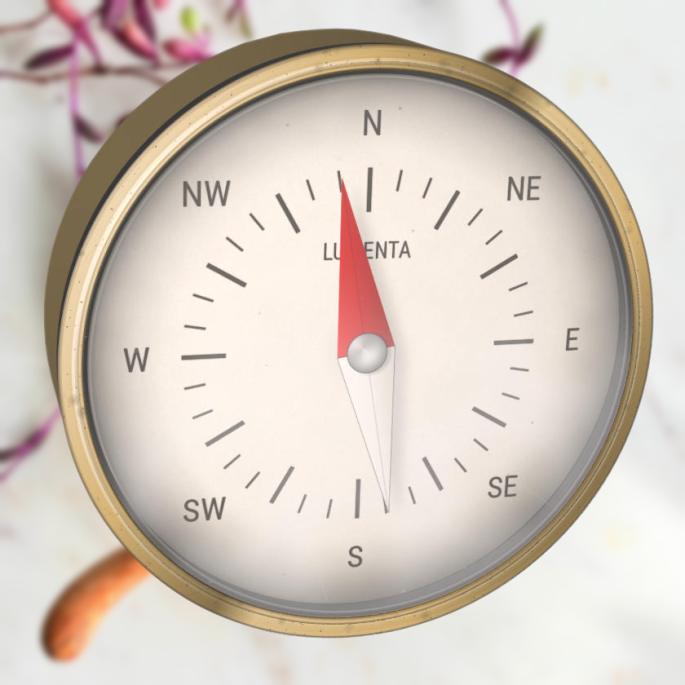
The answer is 350 °
